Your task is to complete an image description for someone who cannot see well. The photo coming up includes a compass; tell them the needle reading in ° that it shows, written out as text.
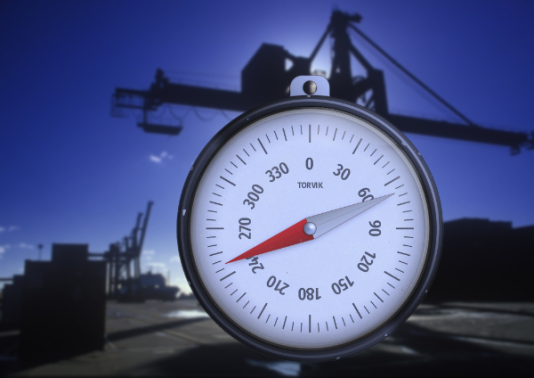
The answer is 247.5 °
